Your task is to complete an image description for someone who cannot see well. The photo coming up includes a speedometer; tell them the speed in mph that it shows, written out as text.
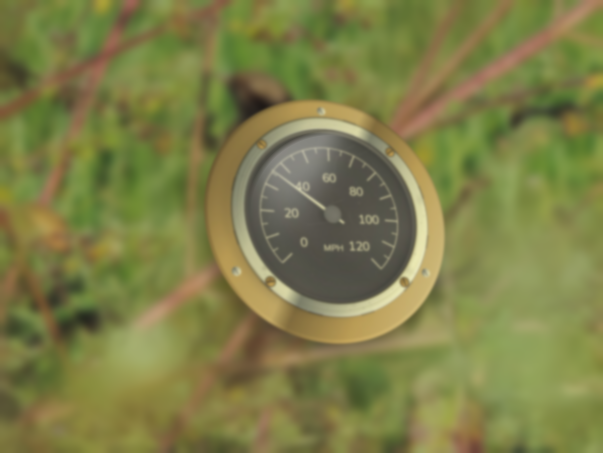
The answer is 35 mph
